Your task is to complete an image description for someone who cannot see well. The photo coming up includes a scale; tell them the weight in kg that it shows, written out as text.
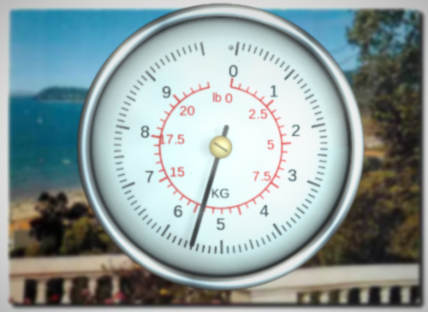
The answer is 5.5 kg
